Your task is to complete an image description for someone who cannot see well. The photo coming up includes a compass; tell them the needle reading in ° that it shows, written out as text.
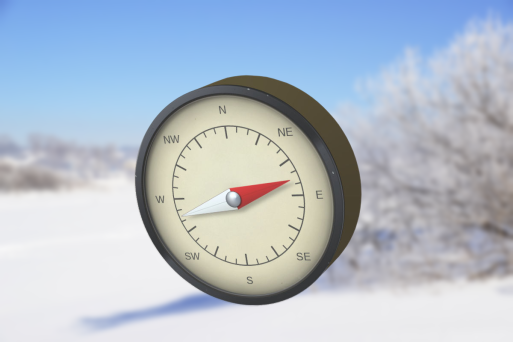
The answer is 75 °
